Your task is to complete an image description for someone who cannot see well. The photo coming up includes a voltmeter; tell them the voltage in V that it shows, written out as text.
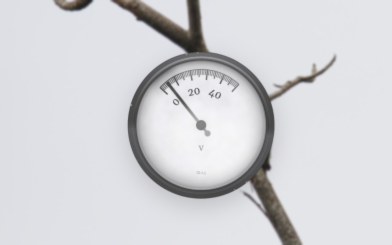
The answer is 5 V
